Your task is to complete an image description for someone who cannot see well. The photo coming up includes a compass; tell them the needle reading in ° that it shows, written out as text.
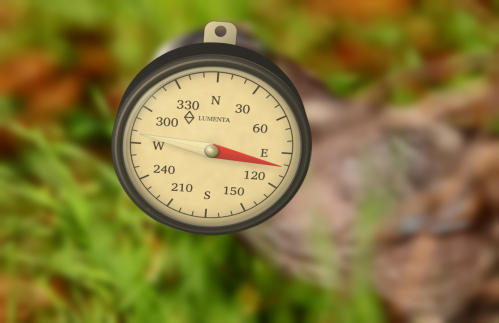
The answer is 100 °
